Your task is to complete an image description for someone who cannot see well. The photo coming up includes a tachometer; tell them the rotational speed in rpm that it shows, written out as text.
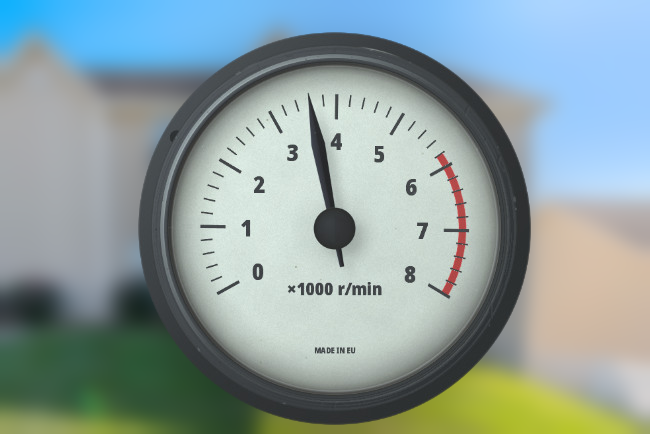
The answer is 3600 rpm
